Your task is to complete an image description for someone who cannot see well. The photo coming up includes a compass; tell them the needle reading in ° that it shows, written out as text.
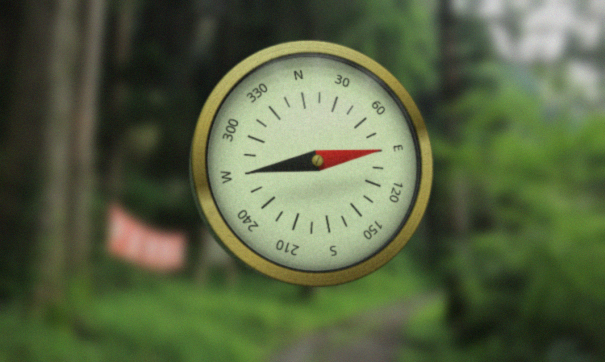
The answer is 90 °
